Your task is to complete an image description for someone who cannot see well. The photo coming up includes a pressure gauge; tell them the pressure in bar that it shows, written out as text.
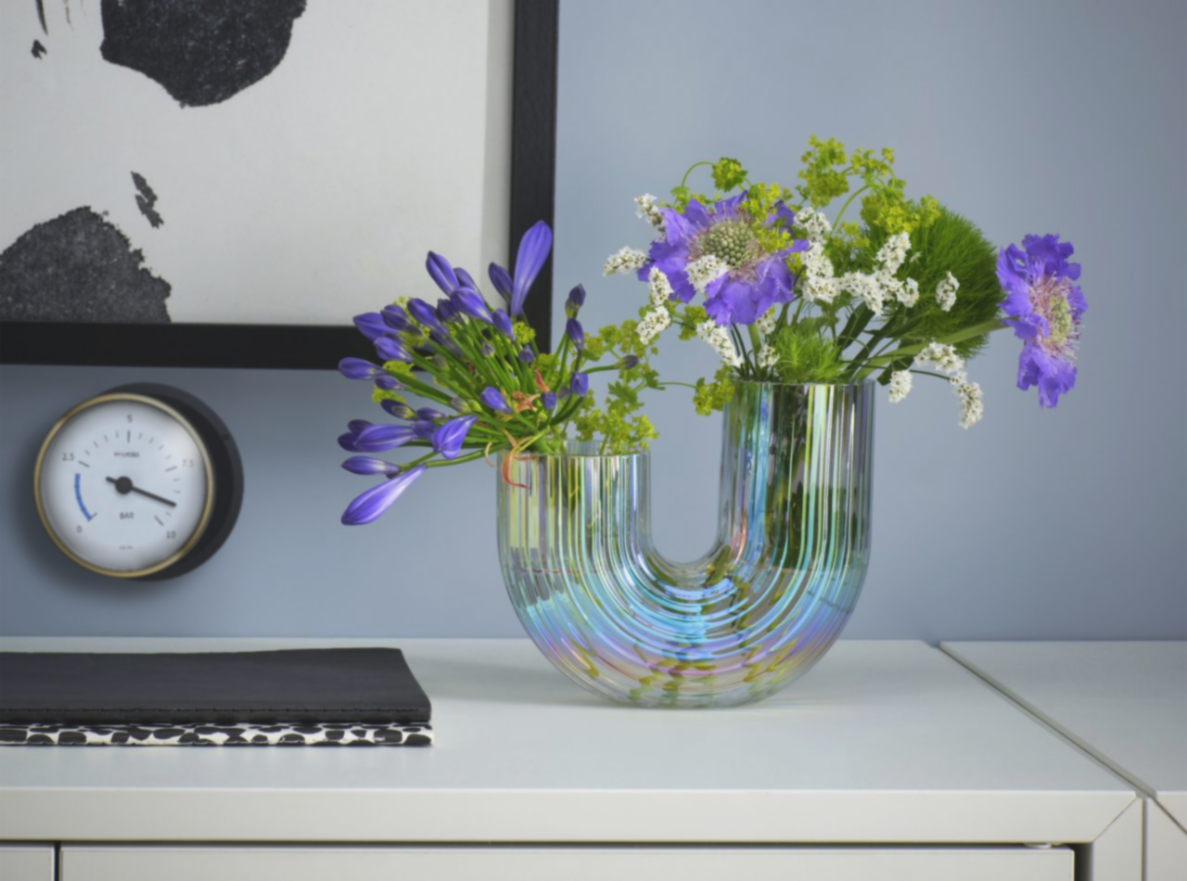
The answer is 9 bar
